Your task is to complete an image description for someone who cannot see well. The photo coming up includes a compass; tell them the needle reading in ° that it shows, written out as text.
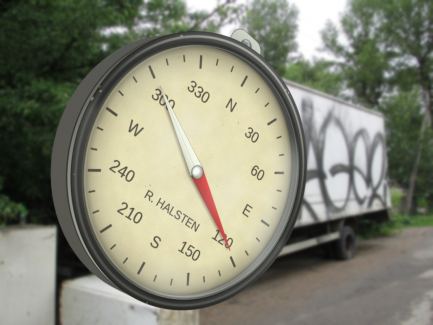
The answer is 120 °
